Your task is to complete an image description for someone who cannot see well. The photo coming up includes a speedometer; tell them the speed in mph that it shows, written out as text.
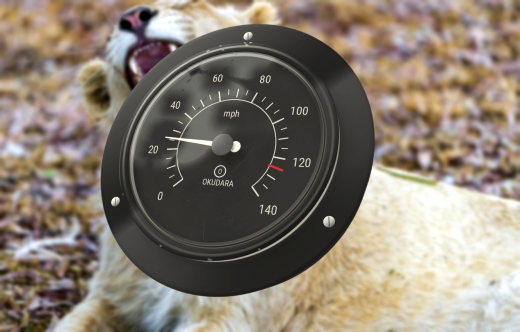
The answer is 25 mph
